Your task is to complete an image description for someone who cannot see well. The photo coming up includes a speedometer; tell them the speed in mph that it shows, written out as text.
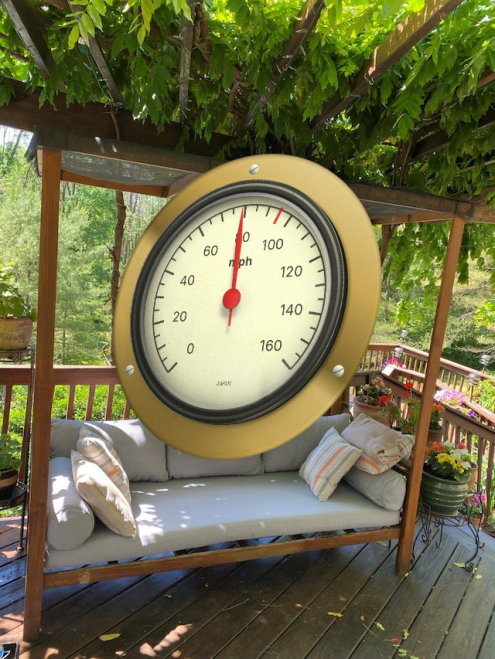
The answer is 80 mph
